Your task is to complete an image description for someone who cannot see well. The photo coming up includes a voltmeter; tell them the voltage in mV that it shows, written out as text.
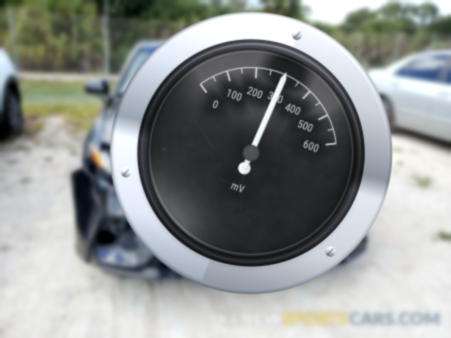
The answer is 300 mV
